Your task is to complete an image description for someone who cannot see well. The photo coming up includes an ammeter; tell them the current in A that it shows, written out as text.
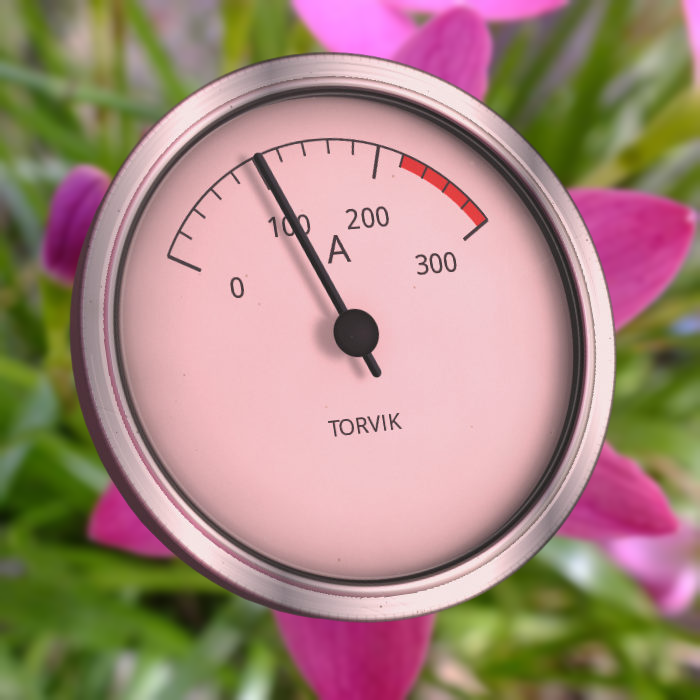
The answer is 100 A
